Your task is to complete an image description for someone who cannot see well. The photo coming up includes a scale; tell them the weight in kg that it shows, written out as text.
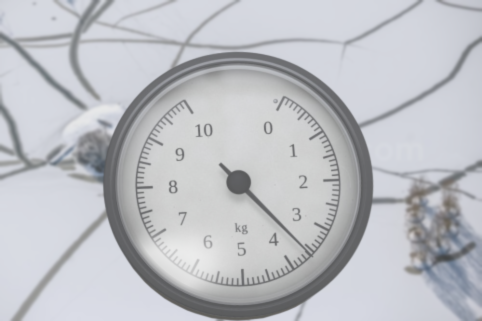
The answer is 3.6 kg
